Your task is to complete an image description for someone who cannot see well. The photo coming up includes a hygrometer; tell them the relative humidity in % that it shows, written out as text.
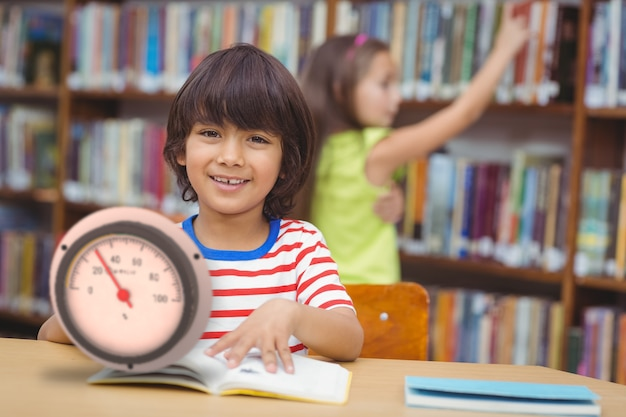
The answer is 30 %
